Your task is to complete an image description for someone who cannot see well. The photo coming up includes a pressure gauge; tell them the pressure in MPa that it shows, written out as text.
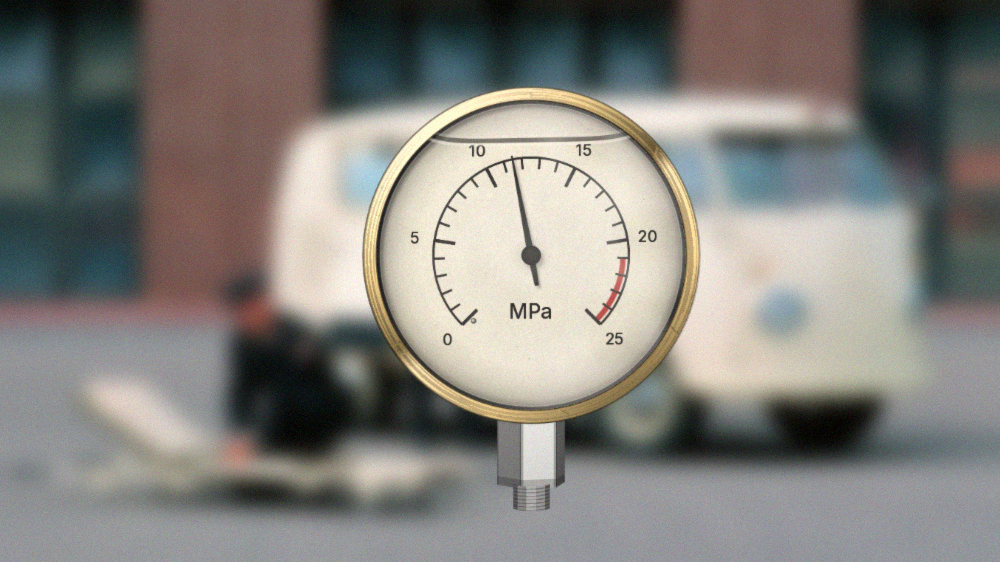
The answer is 11.5 MPa
